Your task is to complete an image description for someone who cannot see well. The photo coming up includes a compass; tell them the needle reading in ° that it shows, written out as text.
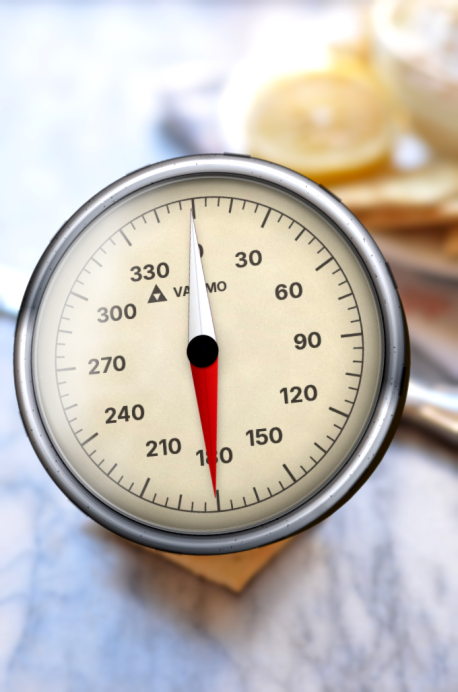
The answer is 180 °
